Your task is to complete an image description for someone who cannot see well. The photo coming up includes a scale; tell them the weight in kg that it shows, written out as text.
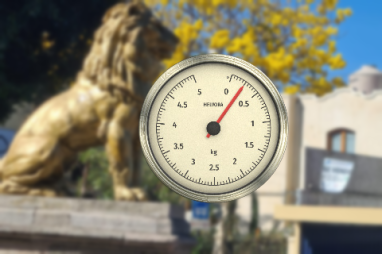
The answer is 0.25 kg
